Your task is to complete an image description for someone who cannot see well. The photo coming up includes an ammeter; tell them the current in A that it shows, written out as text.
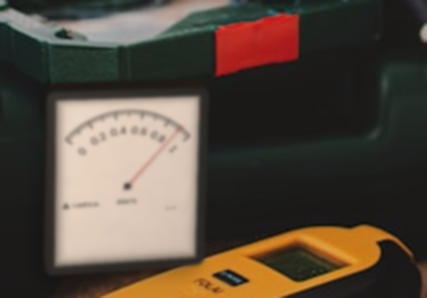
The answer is 0.9 A
